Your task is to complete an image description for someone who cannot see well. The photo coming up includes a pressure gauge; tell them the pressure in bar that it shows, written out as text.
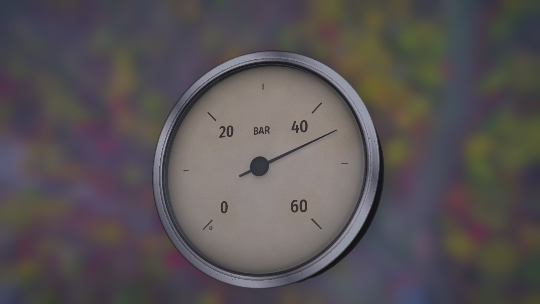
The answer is 45 bar
